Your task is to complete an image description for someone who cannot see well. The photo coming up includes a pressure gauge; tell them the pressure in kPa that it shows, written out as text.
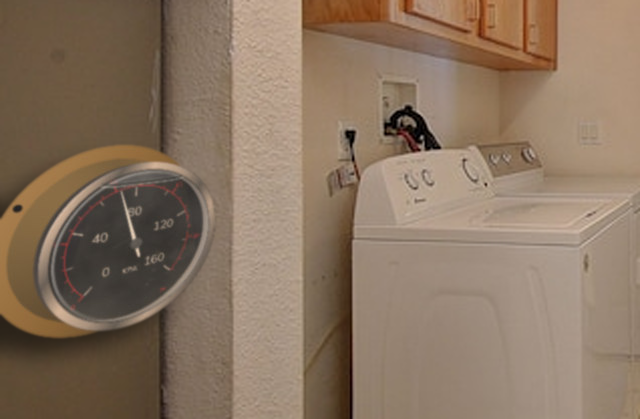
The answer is 70 kPa
